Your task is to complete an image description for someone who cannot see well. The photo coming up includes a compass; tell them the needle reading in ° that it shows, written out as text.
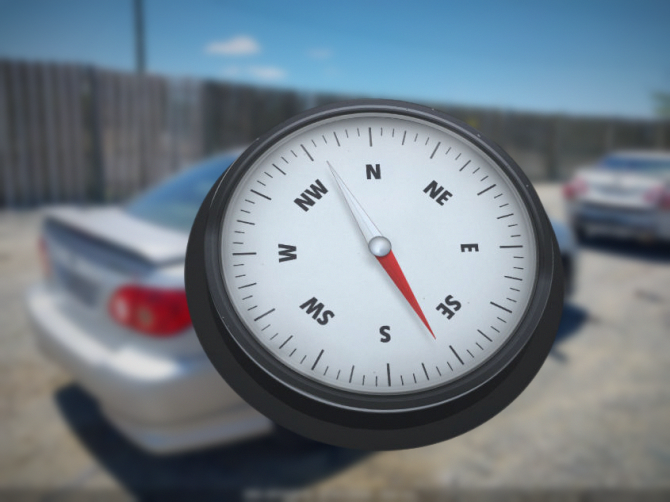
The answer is 155 °
